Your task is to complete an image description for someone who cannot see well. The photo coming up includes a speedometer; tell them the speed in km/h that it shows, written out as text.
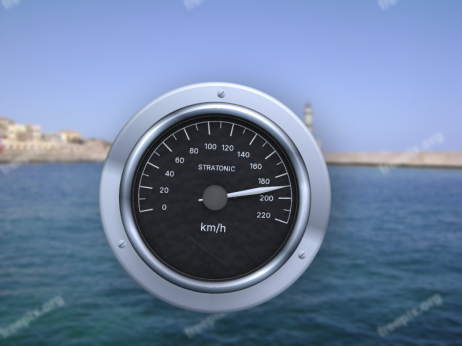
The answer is 190 km/h
